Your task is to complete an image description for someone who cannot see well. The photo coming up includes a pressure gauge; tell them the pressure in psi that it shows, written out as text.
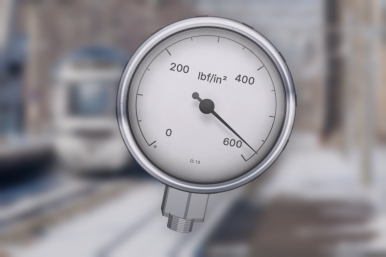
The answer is 575 psi
